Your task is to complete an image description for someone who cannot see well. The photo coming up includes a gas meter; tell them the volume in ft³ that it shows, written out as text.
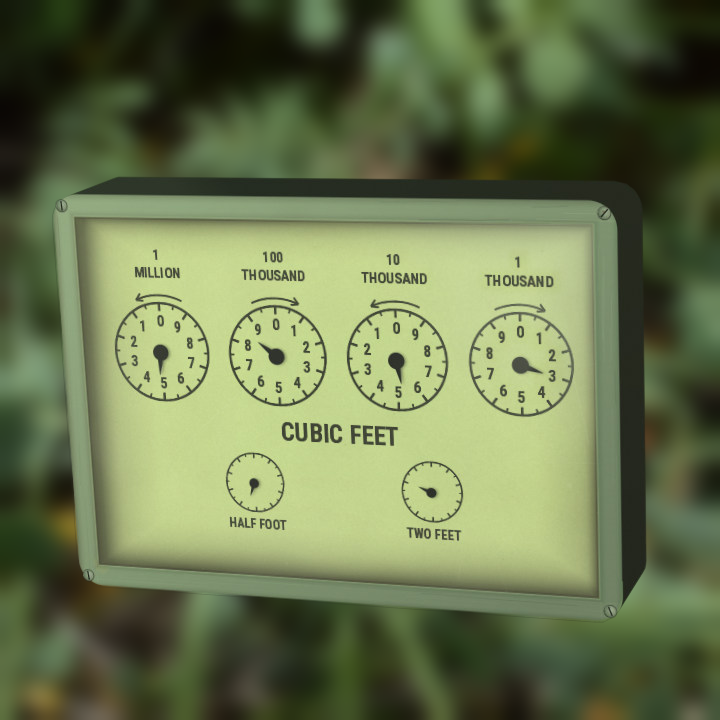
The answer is 485300 ft³
